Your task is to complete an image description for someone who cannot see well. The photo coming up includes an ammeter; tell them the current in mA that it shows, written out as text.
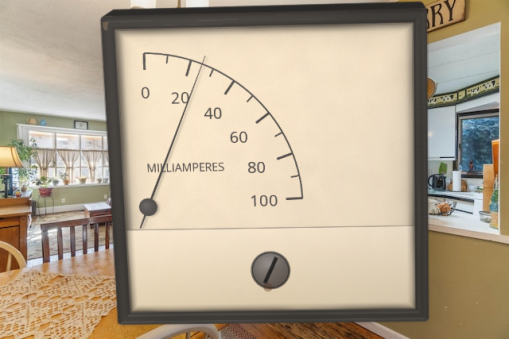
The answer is 25 mA
